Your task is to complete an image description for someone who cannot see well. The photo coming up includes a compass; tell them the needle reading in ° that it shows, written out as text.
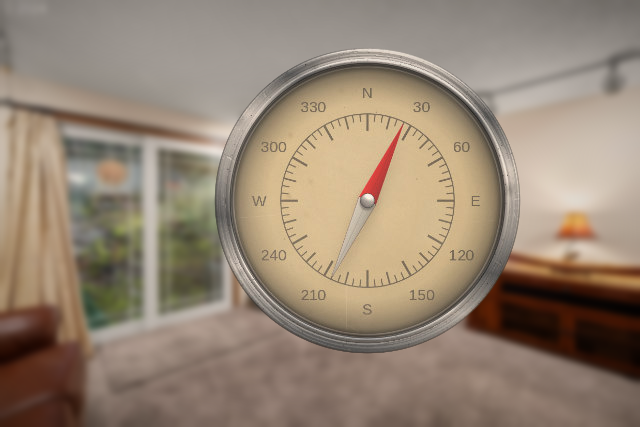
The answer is 25 °
